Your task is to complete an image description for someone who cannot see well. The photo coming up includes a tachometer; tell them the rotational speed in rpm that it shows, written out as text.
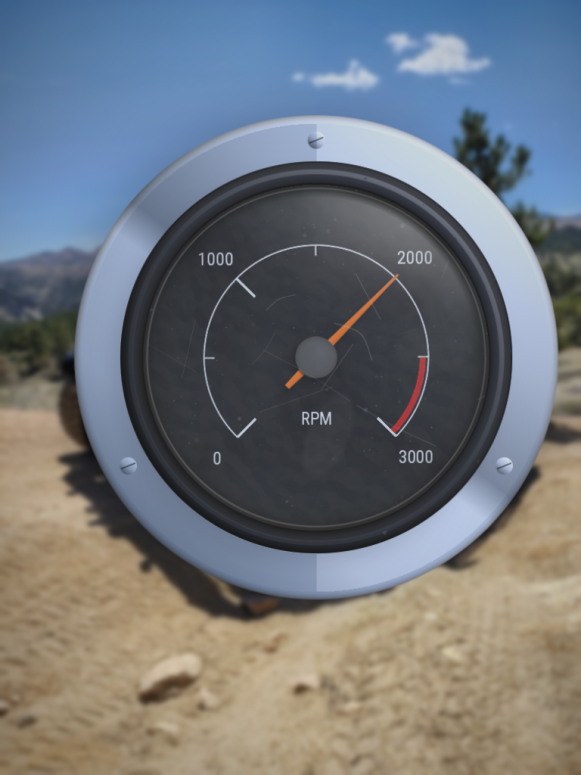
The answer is 2000 rpm
